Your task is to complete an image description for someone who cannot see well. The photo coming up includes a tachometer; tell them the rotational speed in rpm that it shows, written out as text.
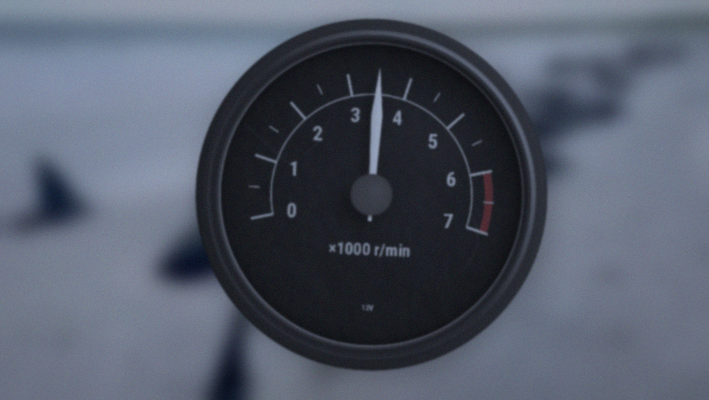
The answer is 3500 rpm
